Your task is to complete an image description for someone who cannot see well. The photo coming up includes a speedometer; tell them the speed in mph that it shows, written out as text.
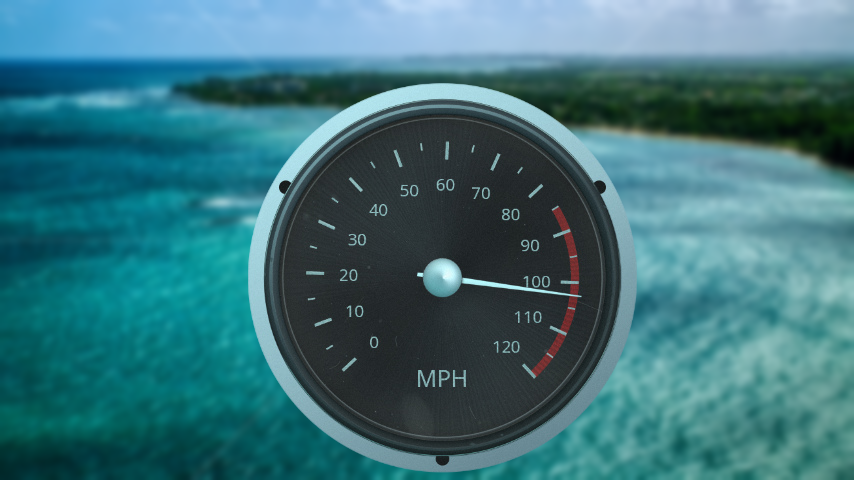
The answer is 102.5 mph
